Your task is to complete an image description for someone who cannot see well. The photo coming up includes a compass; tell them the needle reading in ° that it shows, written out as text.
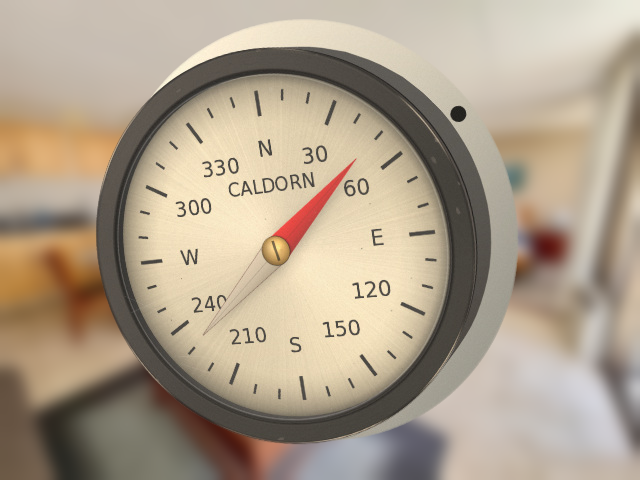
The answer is 50 °
